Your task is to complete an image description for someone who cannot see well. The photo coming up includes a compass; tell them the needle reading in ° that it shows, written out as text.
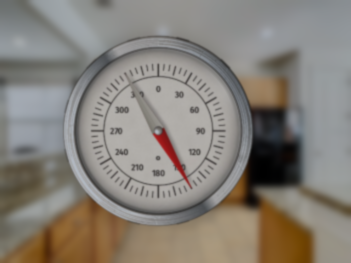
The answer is 150 °
